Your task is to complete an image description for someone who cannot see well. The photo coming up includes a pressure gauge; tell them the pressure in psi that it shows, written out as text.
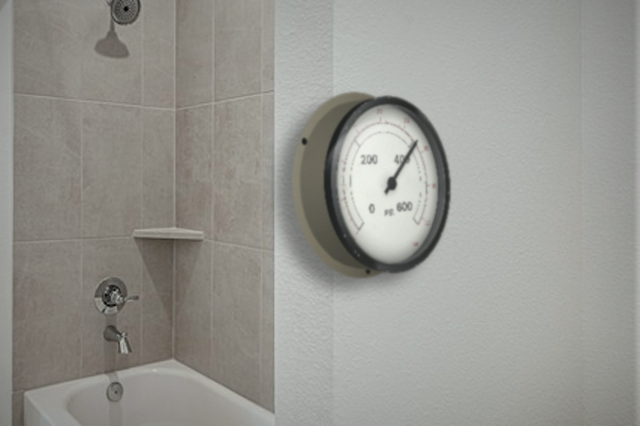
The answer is 400 psi
